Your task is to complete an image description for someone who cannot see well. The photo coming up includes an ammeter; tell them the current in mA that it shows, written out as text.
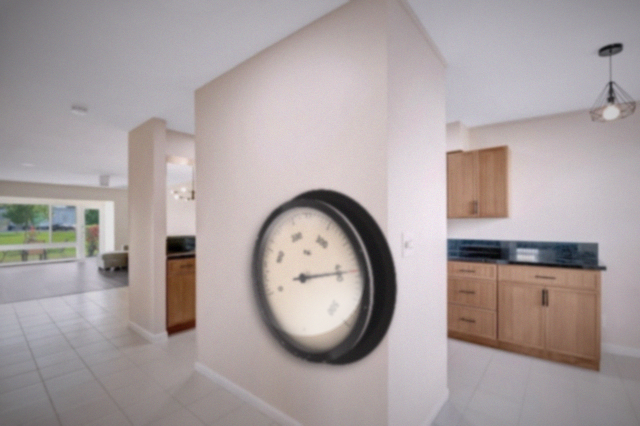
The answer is 400 mA
